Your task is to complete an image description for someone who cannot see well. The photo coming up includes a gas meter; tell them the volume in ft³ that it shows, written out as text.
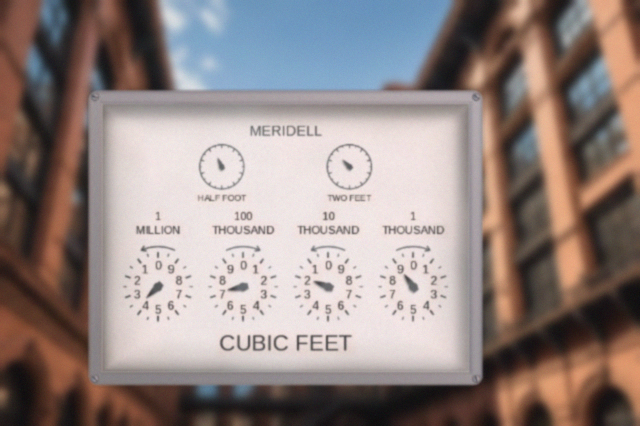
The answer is 371900 ft³
